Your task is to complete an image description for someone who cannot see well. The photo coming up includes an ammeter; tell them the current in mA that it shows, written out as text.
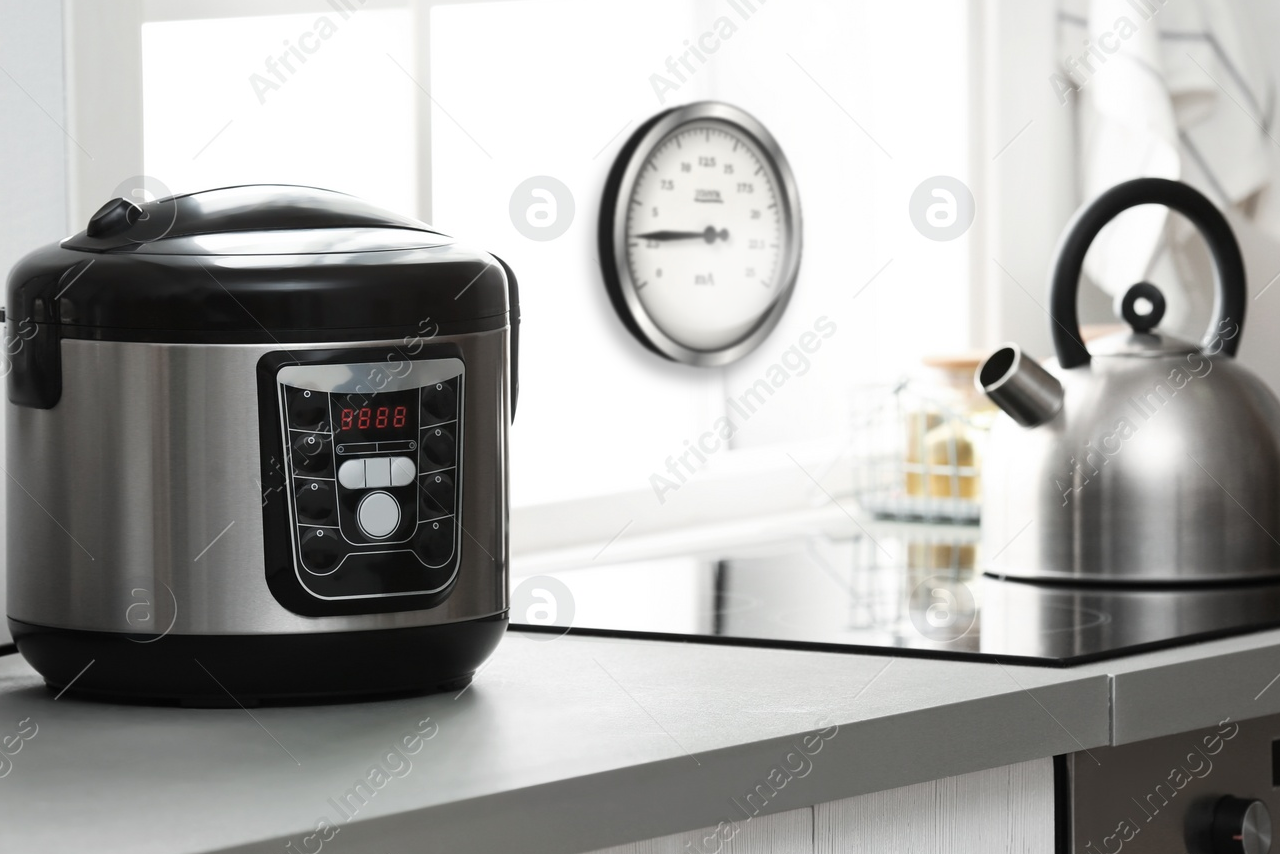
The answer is 3 mA
